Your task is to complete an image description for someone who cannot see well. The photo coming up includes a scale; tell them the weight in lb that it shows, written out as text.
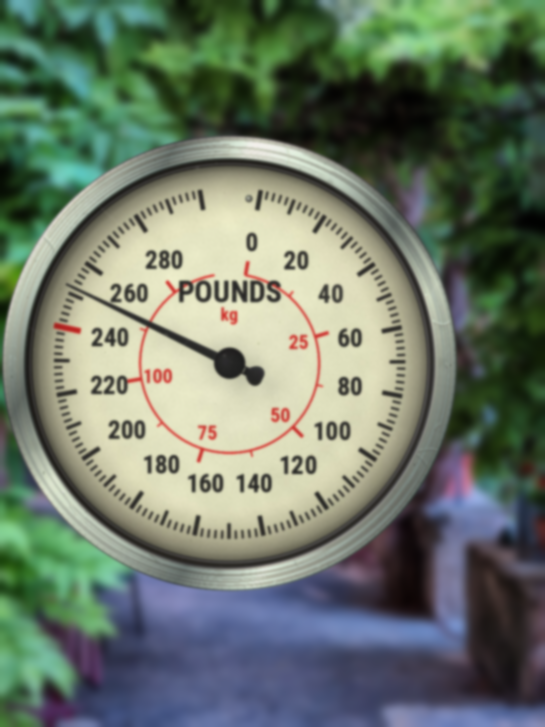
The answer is 252 lb
